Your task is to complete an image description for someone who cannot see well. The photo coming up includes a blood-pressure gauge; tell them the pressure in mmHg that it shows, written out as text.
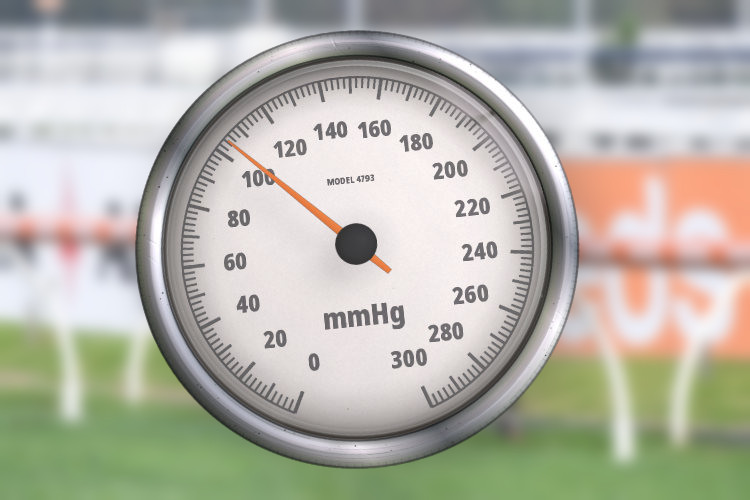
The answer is 104 mmHg
